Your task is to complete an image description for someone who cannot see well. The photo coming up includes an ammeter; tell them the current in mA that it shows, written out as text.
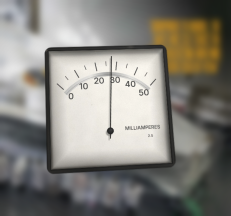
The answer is 27.5 mA
